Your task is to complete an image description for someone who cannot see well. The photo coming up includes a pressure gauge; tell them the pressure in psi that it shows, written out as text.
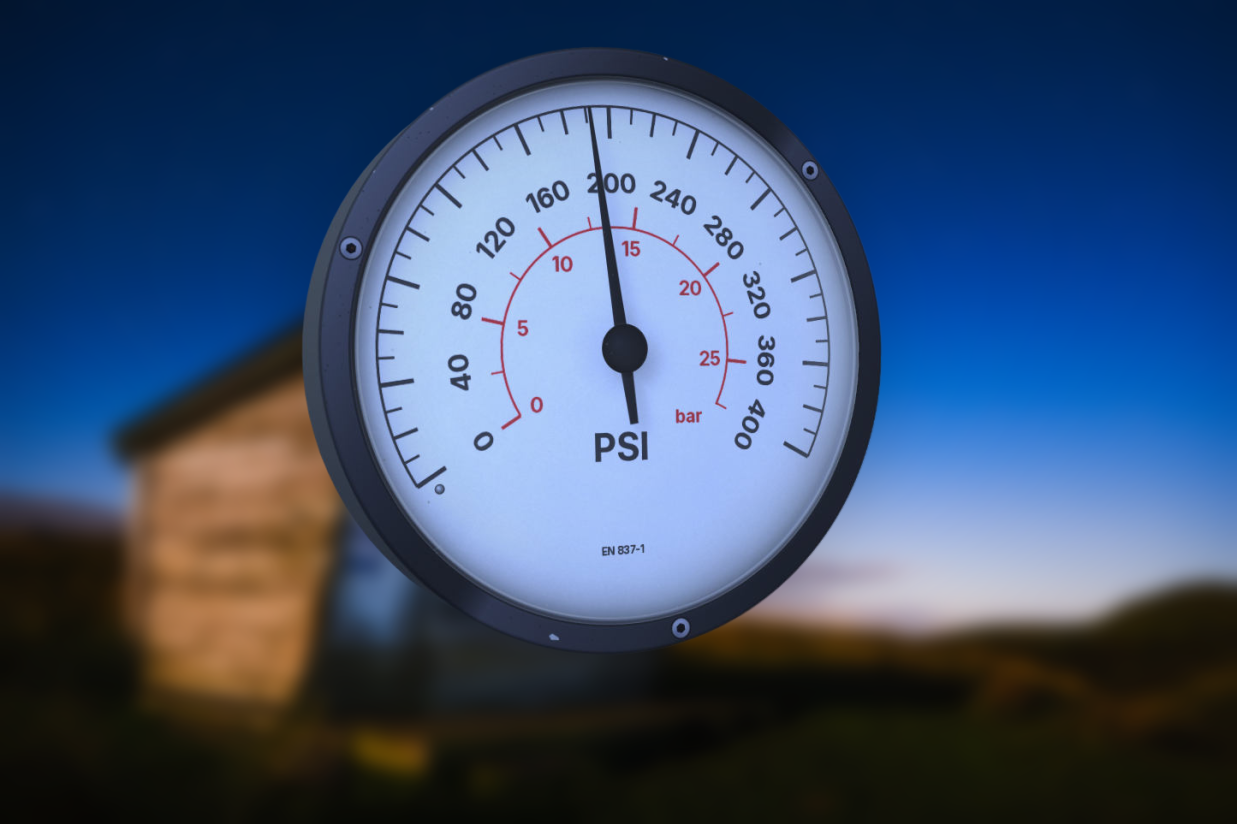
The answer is 190 psi
